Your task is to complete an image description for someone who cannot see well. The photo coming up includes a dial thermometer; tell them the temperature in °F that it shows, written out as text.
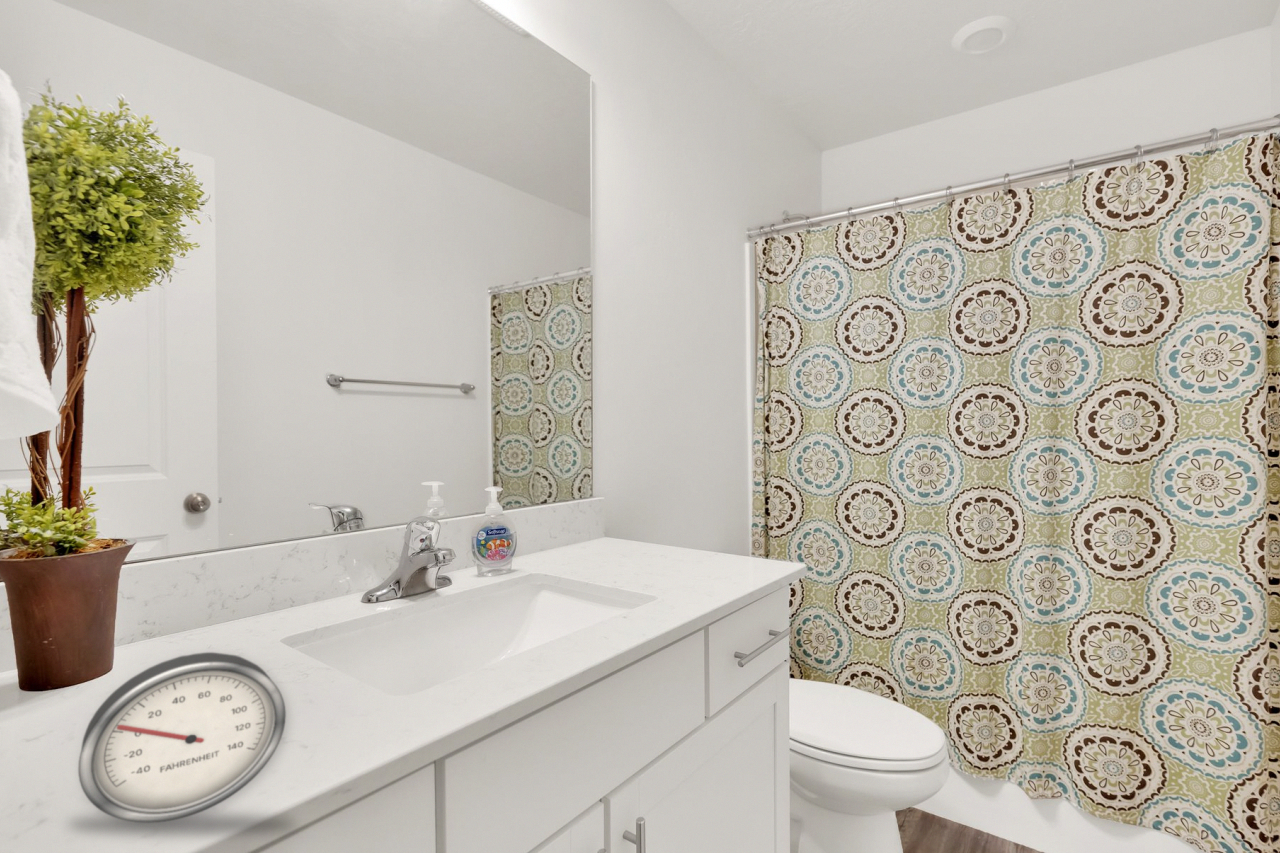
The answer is 4 °F
